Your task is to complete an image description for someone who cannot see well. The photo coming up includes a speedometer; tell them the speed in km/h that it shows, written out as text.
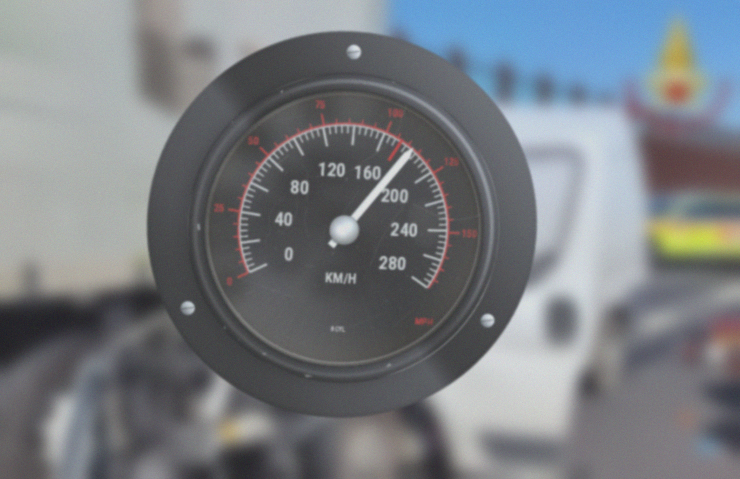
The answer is 180 km/h
